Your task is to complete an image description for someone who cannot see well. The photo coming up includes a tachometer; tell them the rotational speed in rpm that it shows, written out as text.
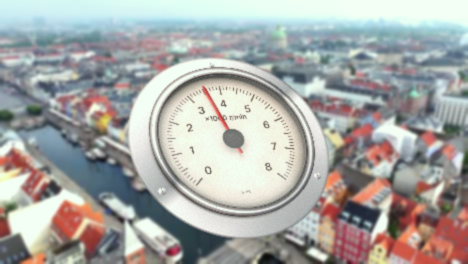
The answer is 3500 rpm
